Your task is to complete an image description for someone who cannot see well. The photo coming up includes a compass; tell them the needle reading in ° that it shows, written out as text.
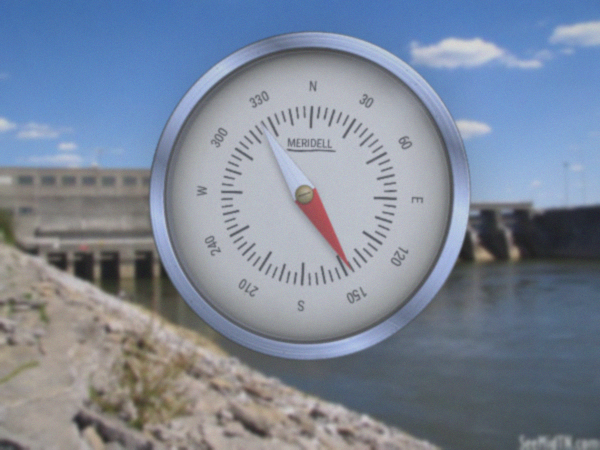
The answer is 145 °
